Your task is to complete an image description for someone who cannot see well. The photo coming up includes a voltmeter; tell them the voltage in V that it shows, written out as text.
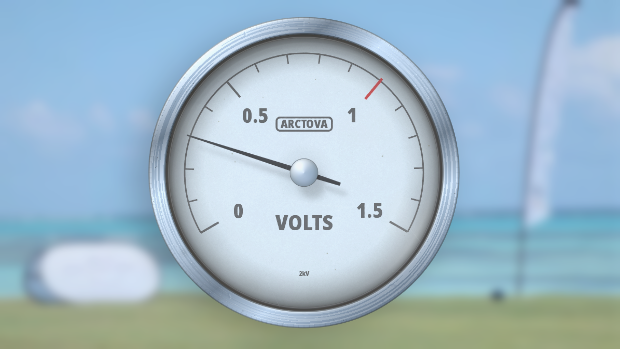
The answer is 0.3 V
